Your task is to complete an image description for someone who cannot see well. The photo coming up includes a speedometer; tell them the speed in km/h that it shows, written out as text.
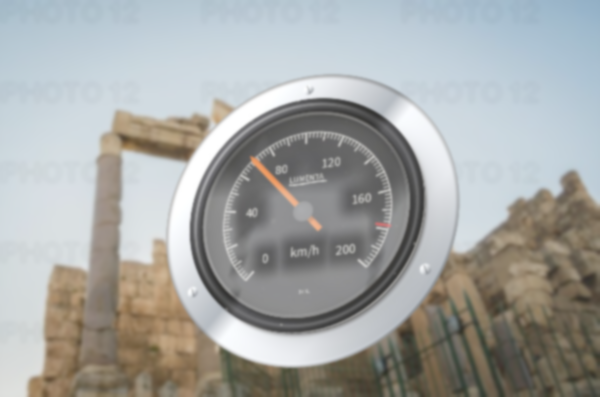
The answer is 70 km/h
